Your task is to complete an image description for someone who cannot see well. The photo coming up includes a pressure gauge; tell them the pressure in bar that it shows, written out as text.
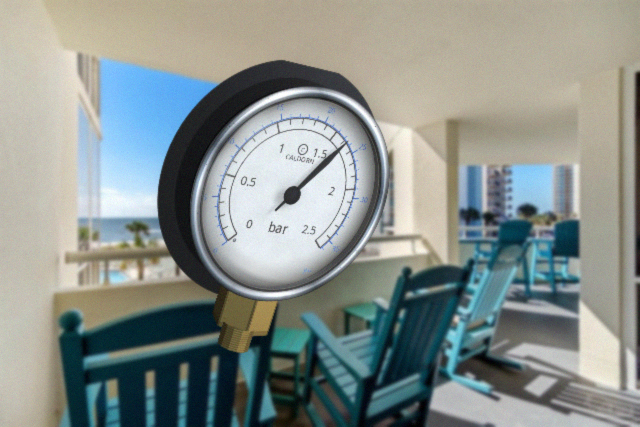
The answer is 1.6 bar
